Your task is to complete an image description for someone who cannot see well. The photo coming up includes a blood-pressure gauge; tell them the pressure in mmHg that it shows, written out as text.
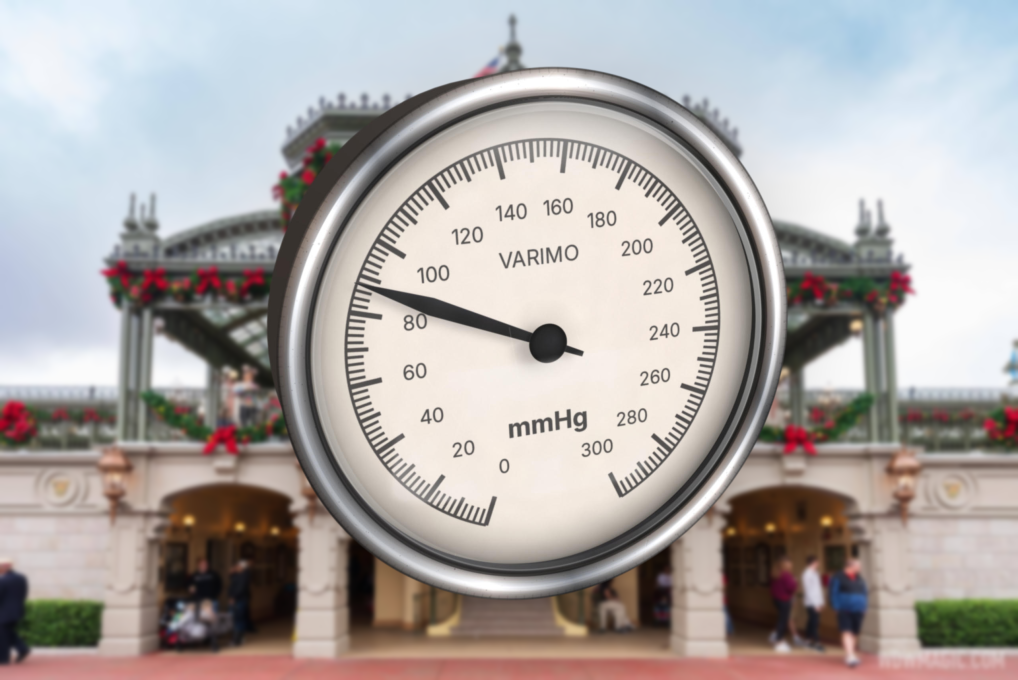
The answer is 88 mmHg
